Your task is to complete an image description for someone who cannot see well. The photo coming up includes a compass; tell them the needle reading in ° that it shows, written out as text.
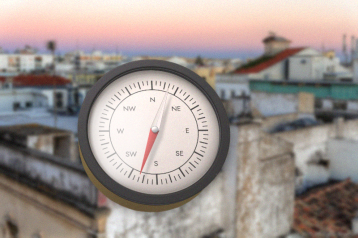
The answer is 200 °
